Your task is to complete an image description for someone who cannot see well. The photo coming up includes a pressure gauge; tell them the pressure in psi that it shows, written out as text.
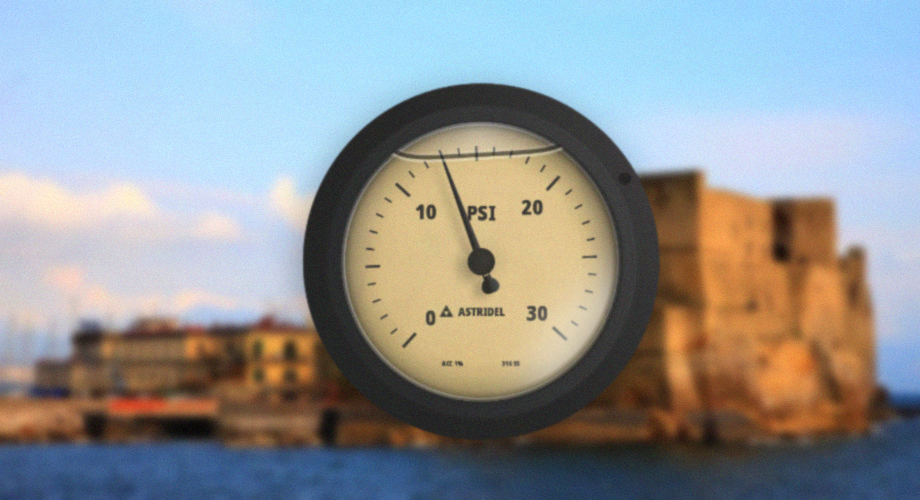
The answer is 13 psi
